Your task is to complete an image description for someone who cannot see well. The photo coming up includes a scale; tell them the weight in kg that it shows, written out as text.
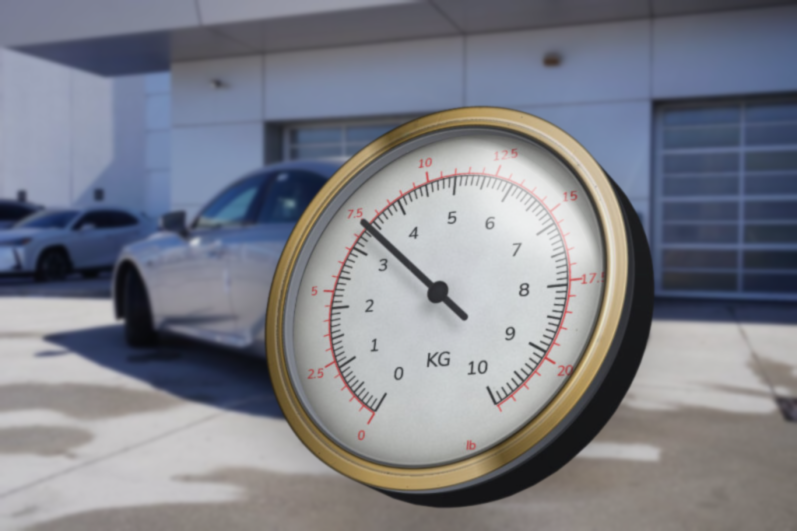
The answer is 3.4 kg
